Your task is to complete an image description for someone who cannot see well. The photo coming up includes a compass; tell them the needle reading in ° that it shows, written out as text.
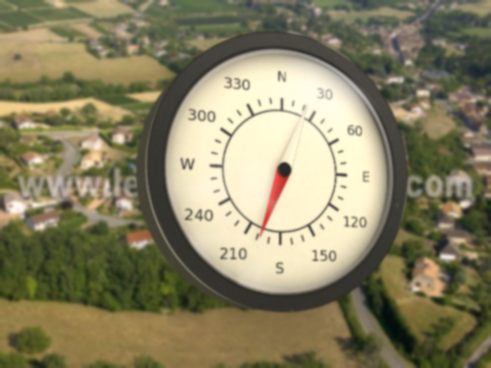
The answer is 200 °
